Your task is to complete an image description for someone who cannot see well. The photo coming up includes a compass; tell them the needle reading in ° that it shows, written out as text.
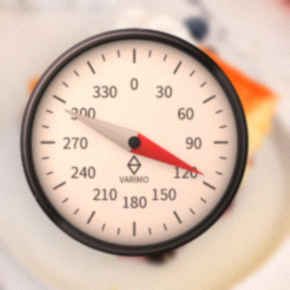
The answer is 115 °
